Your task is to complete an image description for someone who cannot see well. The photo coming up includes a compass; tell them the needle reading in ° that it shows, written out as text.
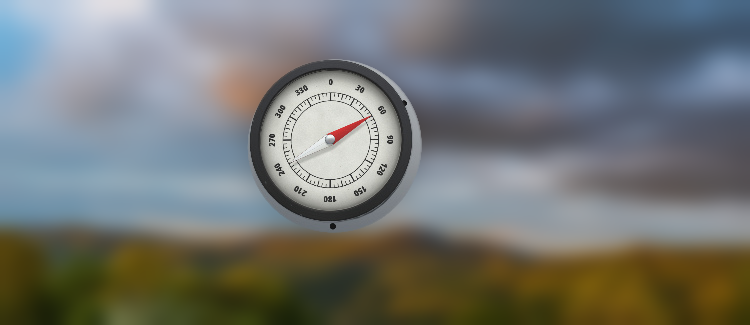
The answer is 60 °
